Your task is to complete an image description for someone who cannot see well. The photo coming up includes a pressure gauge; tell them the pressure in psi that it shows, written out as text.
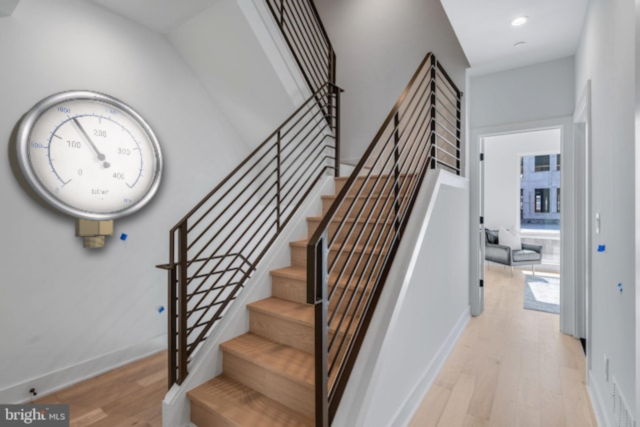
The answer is 150 psi
